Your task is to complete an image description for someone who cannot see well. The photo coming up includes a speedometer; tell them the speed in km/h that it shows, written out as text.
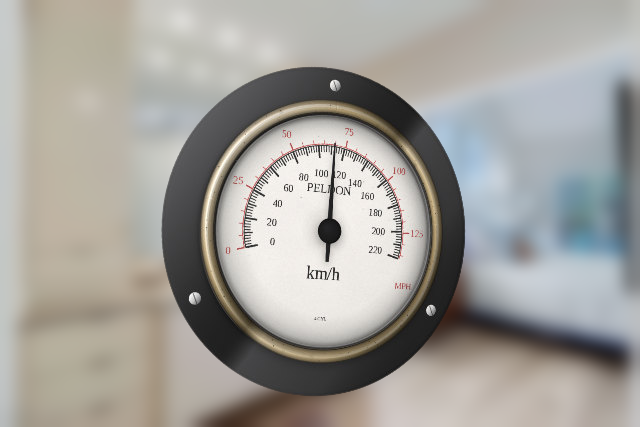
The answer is 110 km/h
